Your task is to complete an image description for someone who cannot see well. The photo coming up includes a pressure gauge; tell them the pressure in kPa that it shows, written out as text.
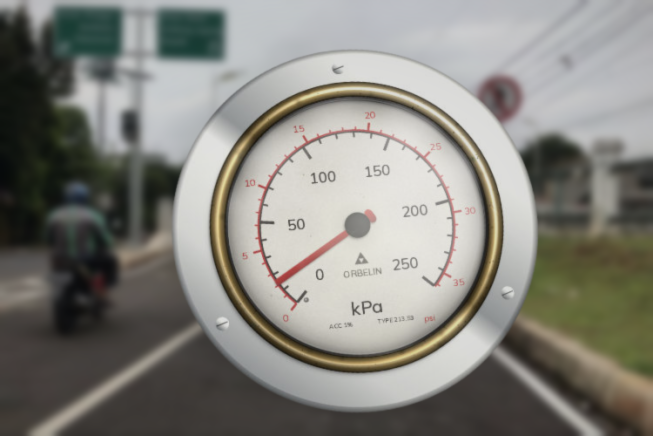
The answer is 15 kPa
